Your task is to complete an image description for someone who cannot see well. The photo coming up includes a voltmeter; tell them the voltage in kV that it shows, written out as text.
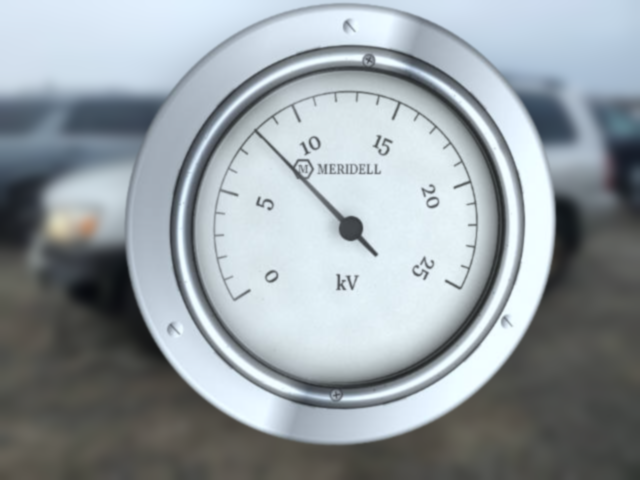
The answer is 8 kV
